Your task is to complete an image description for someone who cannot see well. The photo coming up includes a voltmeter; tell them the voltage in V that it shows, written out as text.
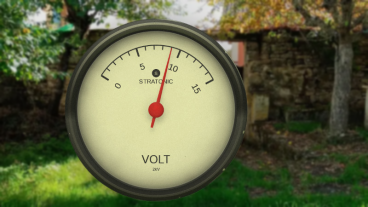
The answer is 9 V
